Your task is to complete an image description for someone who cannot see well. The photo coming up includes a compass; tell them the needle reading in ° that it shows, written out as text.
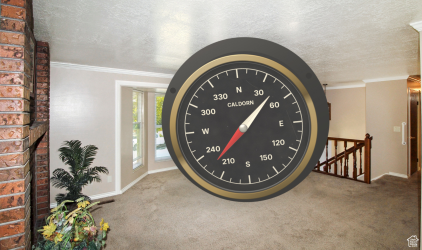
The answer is 225 °
